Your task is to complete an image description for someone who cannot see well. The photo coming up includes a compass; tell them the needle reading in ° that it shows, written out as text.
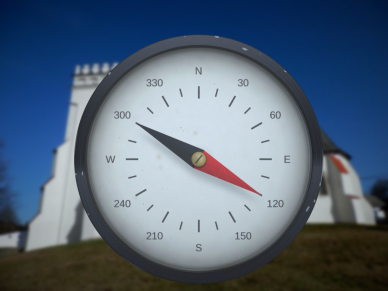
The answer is 120 °
